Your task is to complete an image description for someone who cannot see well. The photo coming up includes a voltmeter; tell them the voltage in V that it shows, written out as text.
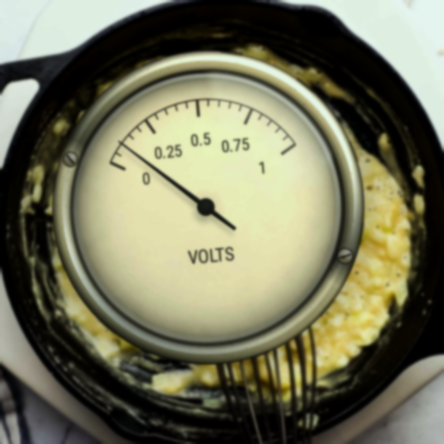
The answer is 0.1 V
